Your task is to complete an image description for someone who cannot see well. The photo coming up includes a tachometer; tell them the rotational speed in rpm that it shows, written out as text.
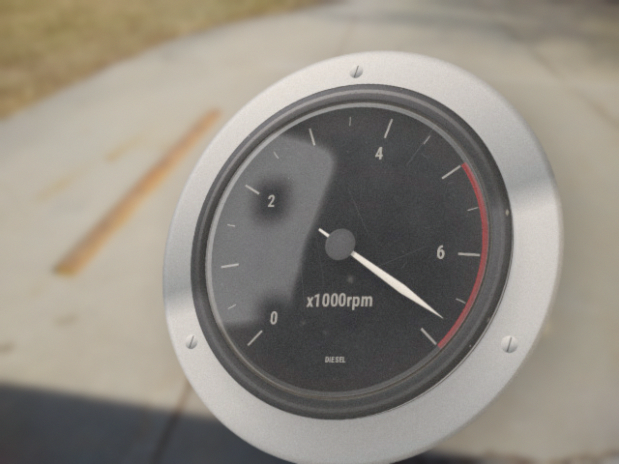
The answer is 6750 rpm
